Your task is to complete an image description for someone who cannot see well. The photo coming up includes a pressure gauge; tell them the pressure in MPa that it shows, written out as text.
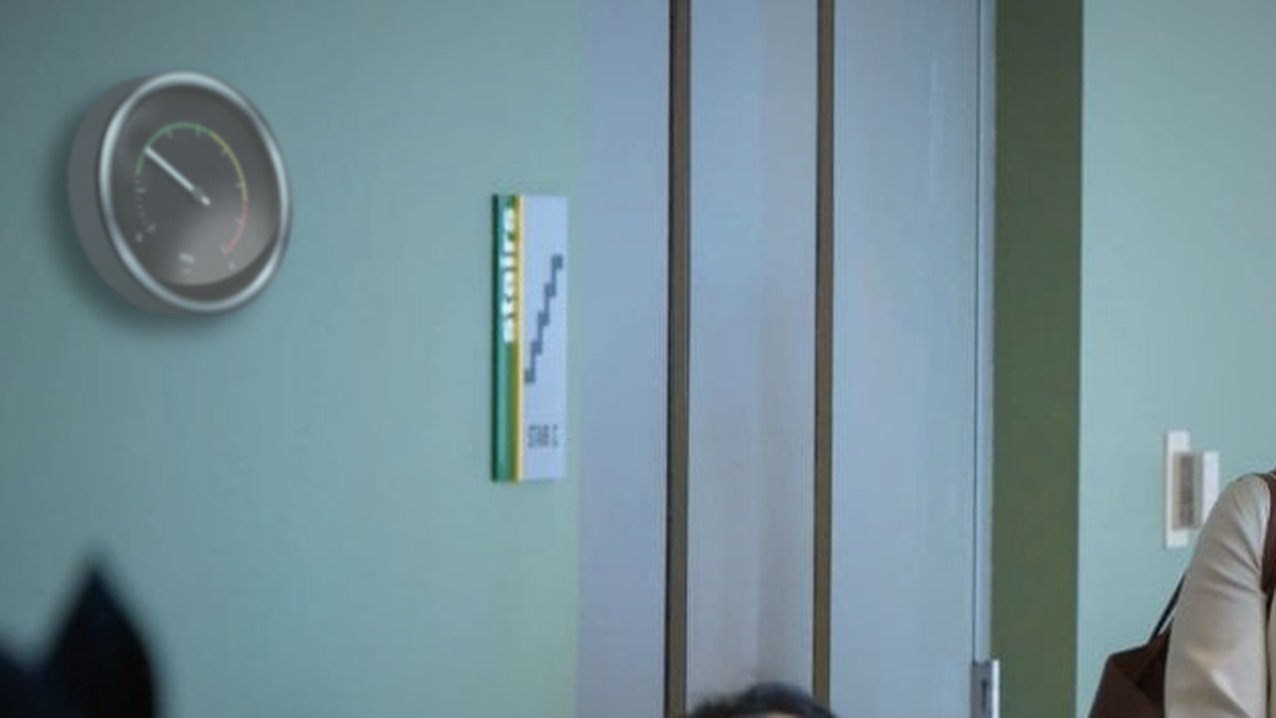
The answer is 1 MPa
